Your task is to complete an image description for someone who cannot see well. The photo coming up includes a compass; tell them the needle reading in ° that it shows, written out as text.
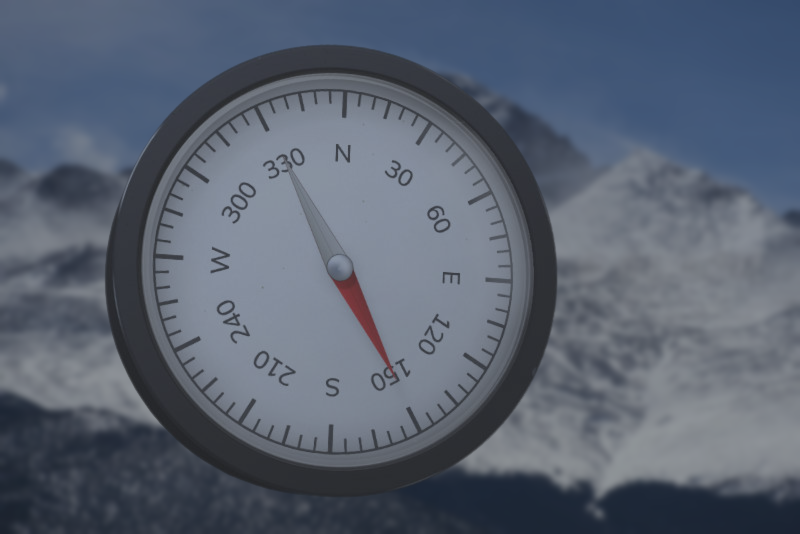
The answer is 150 °
